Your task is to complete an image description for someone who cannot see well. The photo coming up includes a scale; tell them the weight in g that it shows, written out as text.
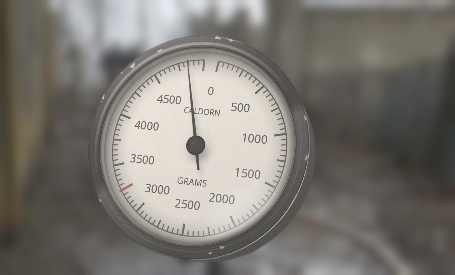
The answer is 4850 g
